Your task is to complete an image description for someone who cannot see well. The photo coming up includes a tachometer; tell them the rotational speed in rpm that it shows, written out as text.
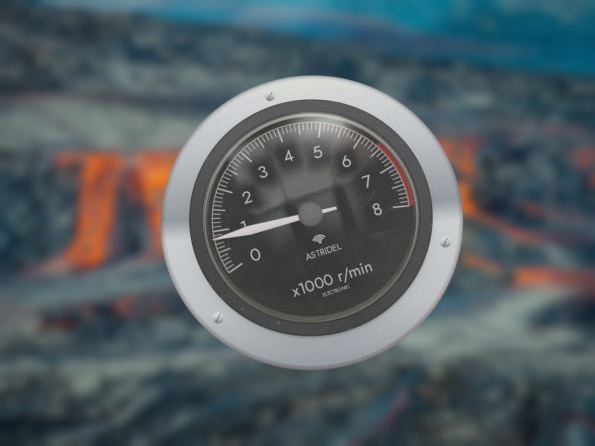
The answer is 800 rpm
